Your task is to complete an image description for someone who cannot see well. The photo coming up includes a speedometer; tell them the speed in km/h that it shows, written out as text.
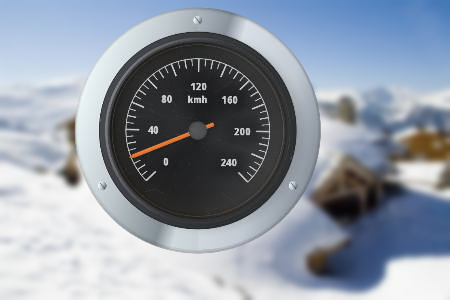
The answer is 20 km/h
